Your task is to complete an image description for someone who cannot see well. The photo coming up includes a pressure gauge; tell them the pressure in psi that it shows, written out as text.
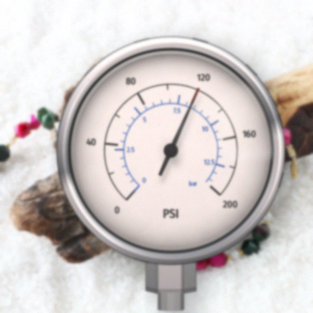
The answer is 120 psi
